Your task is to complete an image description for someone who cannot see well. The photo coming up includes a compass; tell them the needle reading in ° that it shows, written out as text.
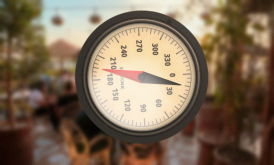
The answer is 195 °
